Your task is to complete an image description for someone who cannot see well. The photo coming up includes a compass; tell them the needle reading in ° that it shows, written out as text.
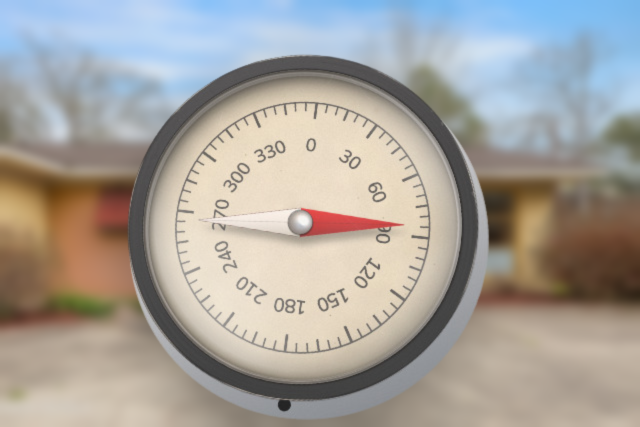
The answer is 85 °
